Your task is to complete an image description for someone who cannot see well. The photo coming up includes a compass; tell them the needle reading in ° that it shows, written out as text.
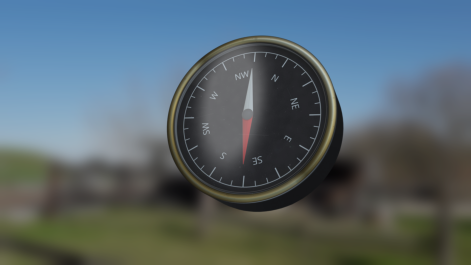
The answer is 150 °
